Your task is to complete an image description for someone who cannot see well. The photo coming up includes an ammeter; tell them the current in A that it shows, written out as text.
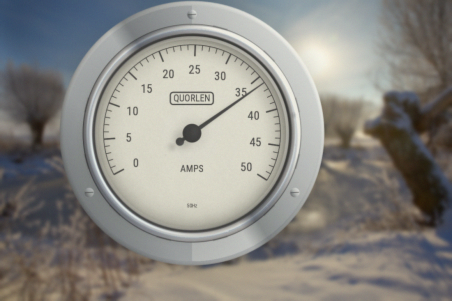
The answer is 36 A
